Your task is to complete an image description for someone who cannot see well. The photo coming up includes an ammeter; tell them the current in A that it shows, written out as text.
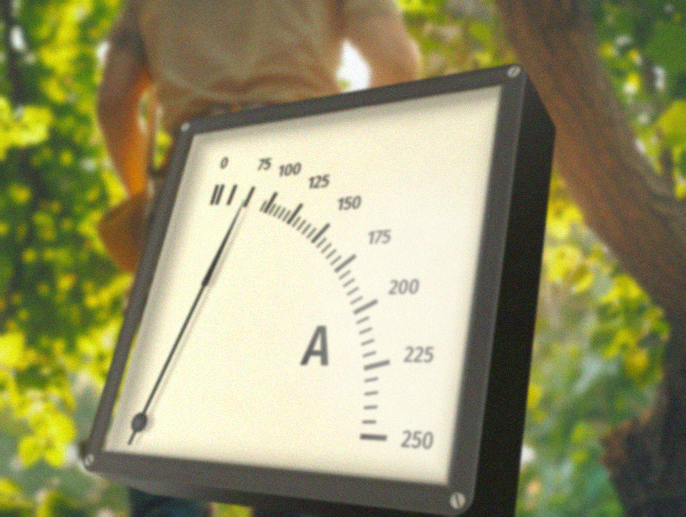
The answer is 75 A
